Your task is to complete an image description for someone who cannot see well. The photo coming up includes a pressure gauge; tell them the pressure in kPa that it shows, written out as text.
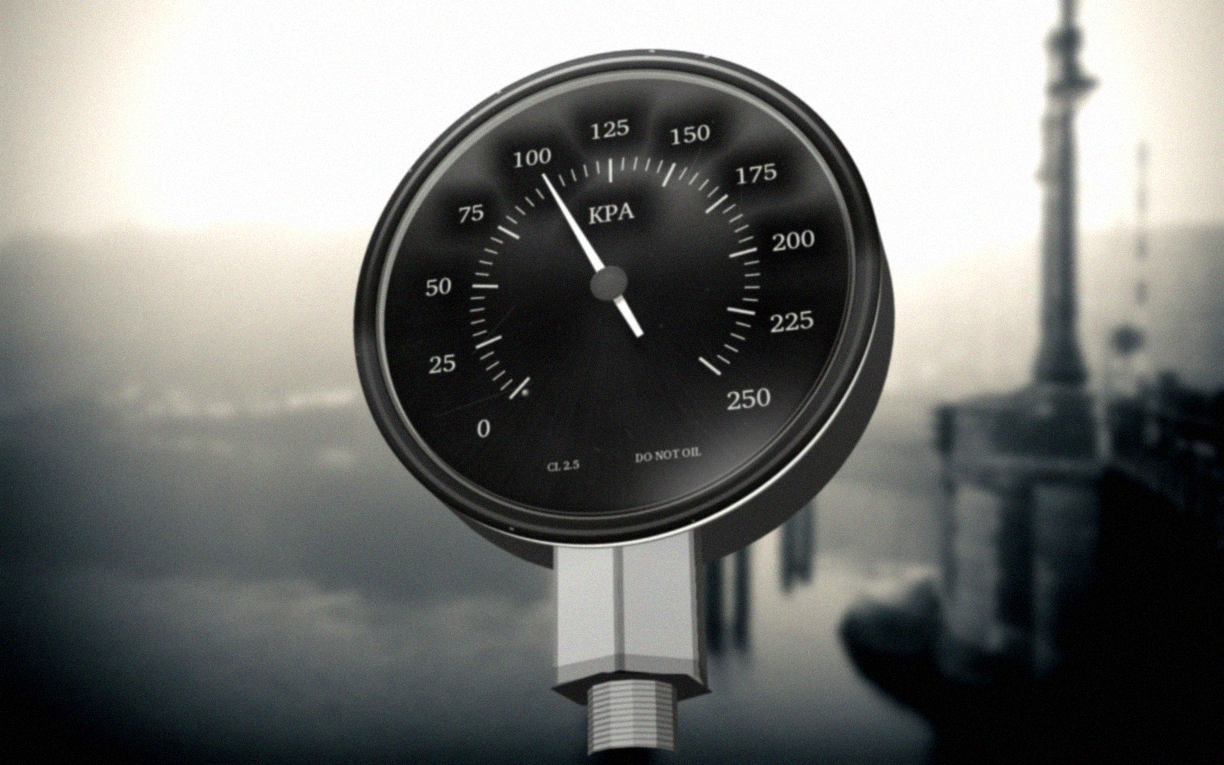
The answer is 100 kPa
